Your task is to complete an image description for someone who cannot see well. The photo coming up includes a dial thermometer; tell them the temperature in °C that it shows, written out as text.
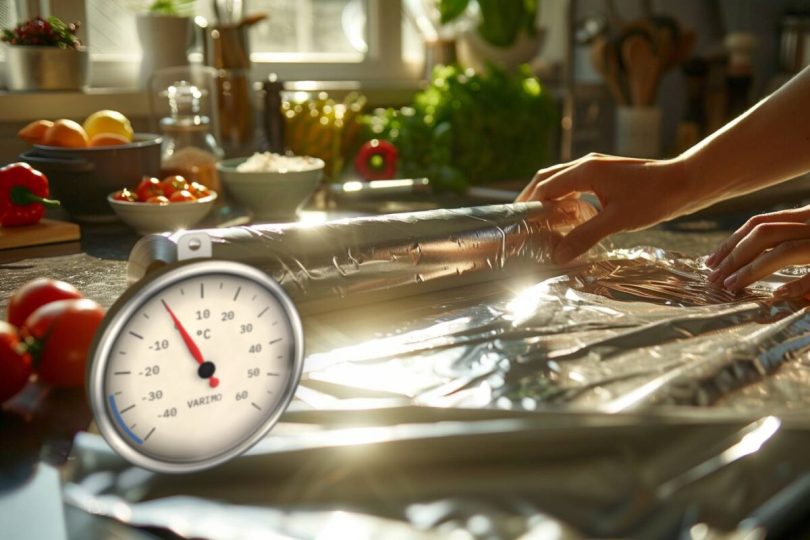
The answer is 0 °C
